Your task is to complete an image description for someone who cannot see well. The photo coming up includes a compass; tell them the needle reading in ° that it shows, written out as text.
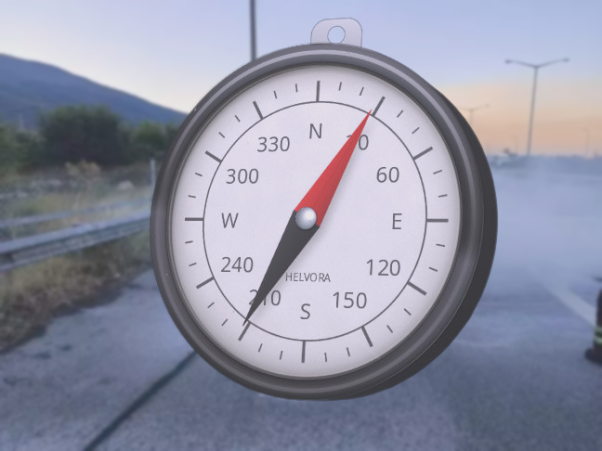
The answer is 30 °
